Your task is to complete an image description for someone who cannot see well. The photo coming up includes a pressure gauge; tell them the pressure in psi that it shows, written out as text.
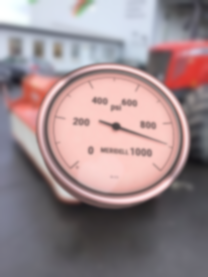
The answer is 900 psi
